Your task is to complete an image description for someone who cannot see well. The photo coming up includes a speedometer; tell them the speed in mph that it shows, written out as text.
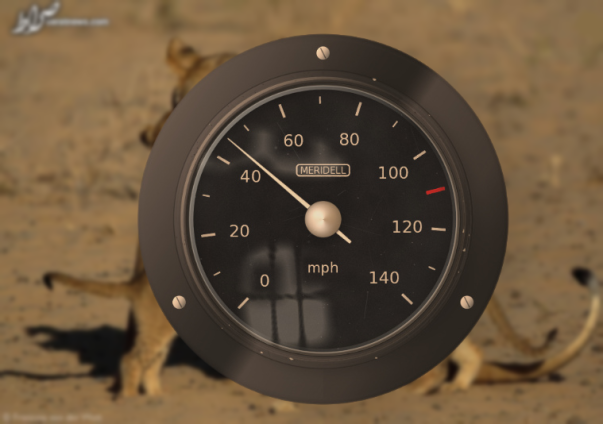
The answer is 45 mph
